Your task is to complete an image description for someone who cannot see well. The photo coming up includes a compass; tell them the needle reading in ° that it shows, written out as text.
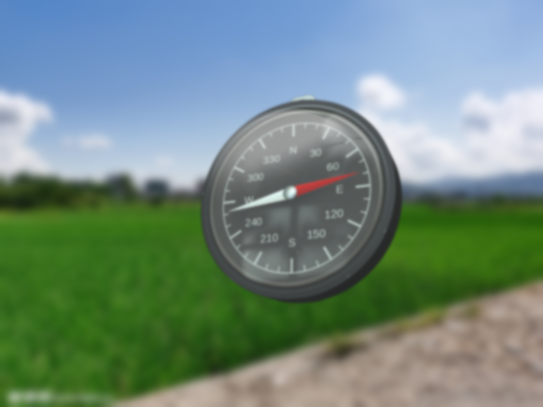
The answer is 80 °
